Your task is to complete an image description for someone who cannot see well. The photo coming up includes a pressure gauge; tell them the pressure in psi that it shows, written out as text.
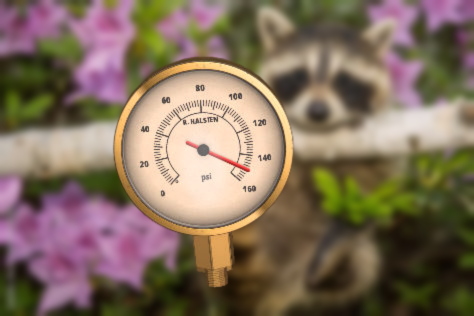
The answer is 150 psi
